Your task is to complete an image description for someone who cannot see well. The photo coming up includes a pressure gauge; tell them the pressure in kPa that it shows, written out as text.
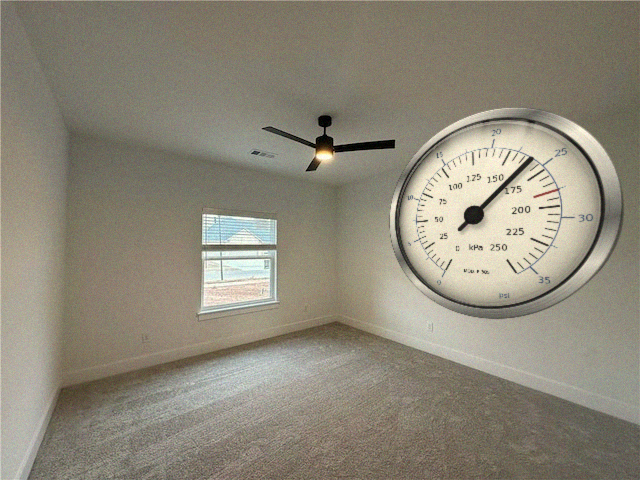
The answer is 165 kPa
